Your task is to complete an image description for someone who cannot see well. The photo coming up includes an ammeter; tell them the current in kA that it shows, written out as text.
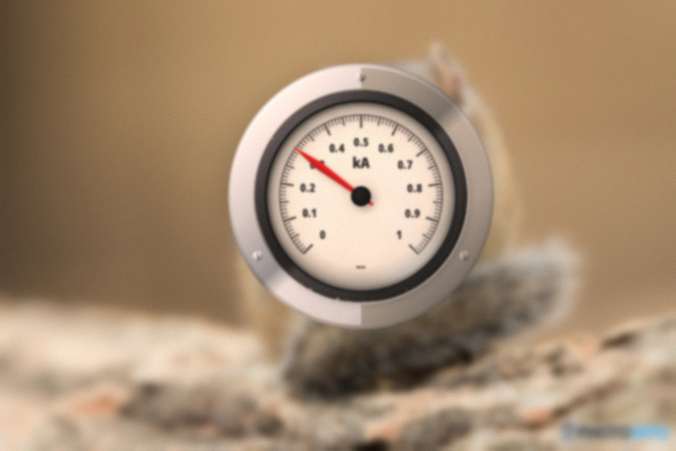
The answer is 0.3 kA
